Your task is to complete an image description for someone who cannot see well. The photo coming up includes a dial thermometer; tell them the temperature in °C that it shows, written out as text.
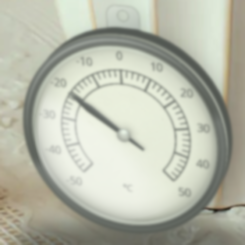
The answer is -20 °C
